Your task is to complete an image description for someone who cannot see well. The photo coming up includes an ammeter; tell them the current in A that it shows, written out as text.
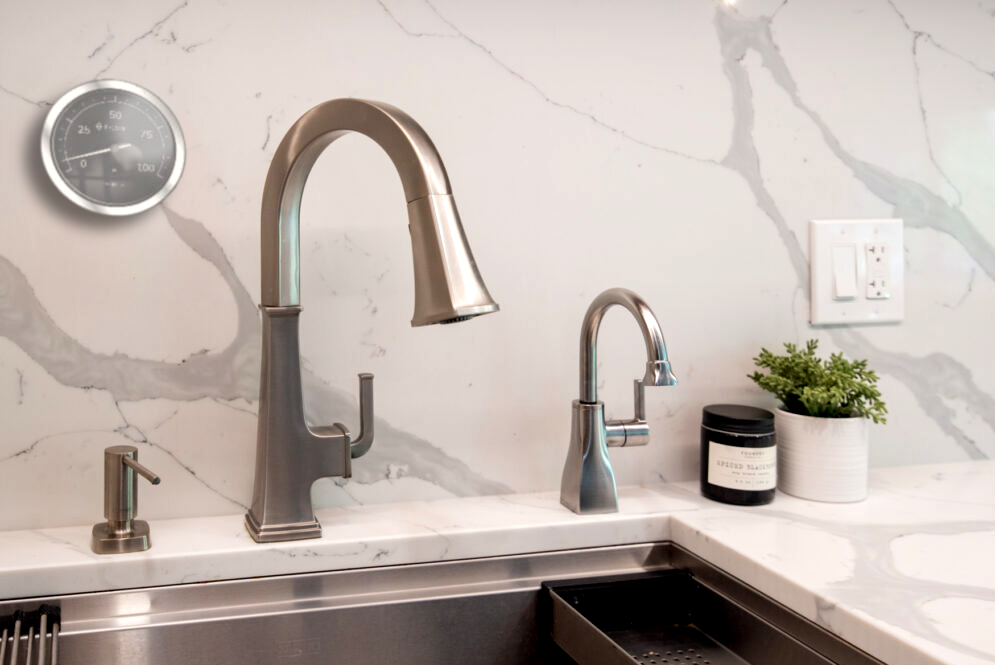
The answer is 5 A
